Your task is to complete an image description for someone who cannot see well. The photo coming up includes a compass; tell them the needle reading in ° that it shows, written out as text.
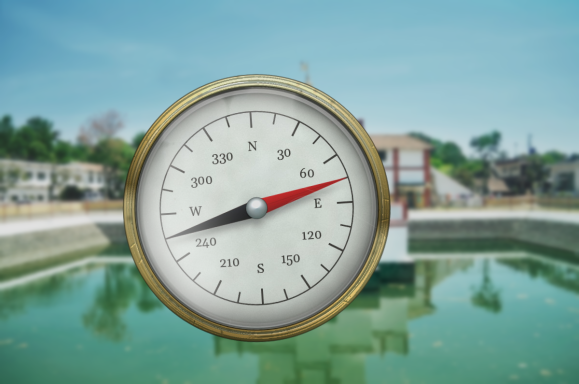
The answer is 75 °
